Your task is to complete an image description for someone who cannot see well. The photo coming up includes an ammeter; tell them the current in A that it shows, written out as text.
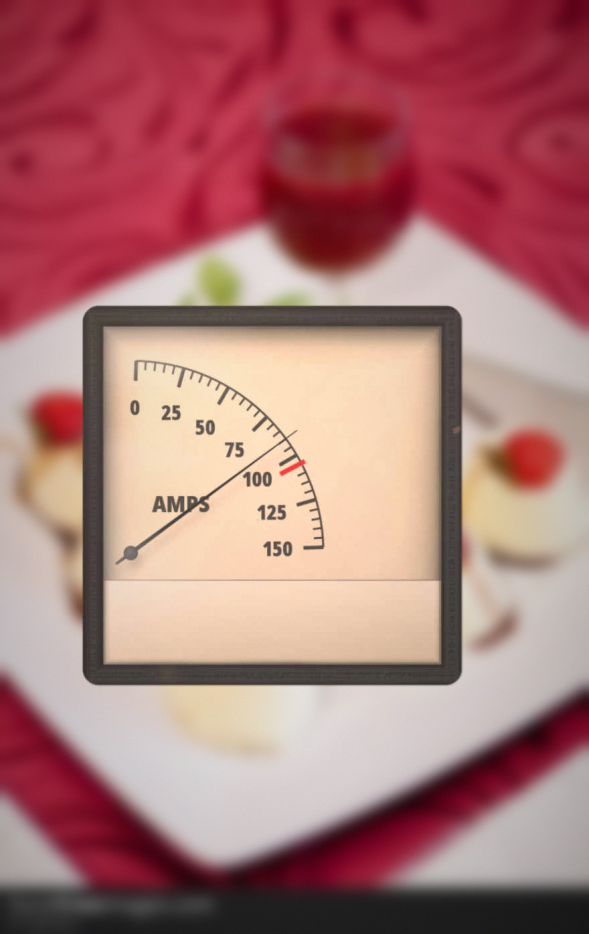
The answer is 90 A
